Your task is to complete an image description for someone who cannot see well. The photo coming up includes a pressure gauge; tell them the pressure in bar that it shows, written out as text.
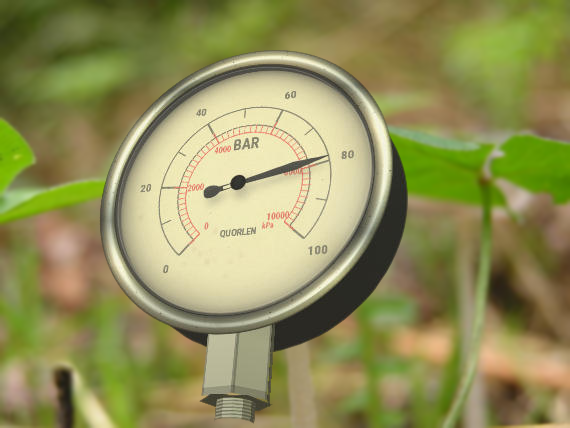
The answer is 80 bar
